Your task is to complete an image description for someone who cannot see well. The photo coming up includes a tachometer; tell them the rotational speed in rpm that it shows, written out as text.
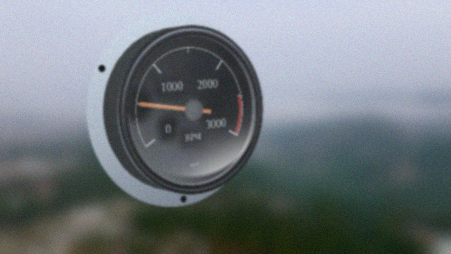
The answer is 500 rpm
